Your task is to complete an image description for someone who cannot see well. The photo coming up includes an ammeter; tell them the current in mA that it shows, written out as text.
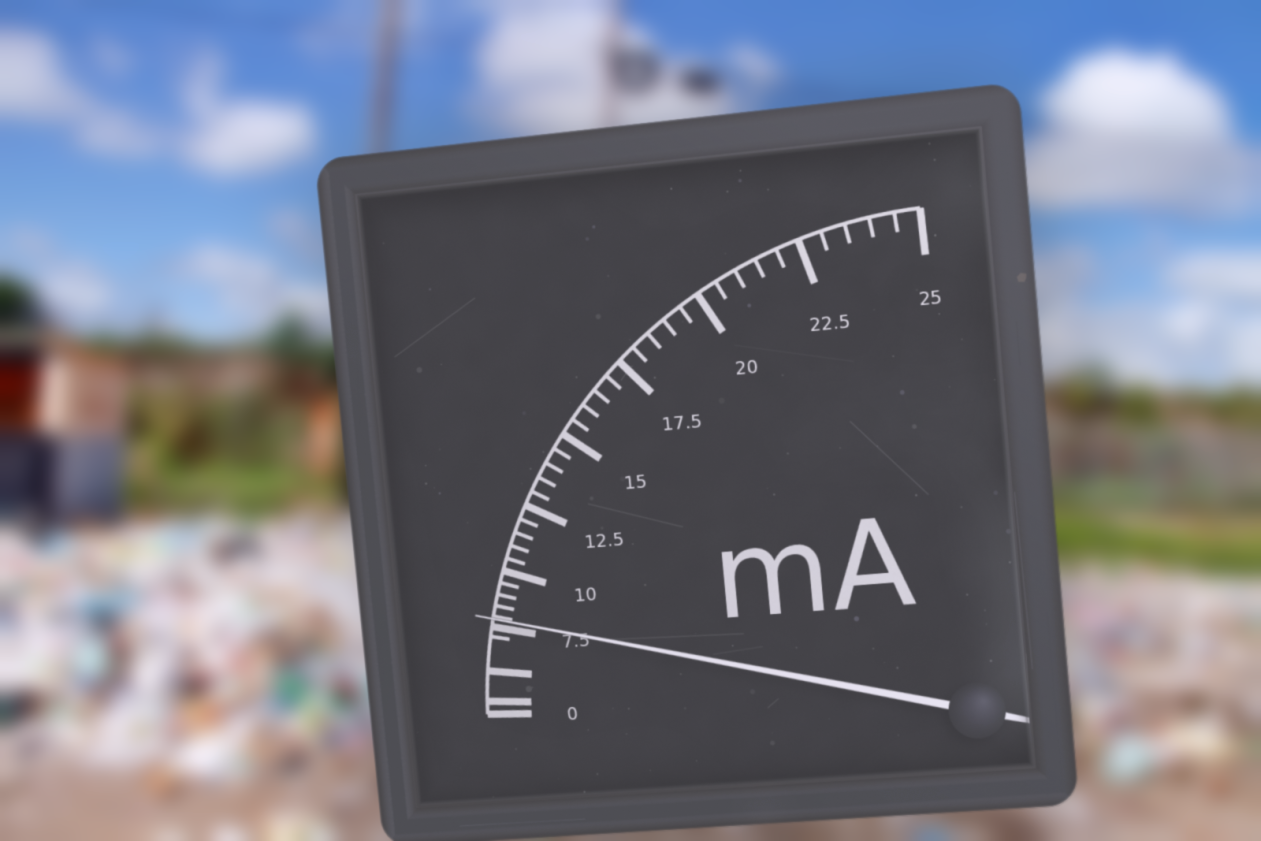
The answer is 8 mA
